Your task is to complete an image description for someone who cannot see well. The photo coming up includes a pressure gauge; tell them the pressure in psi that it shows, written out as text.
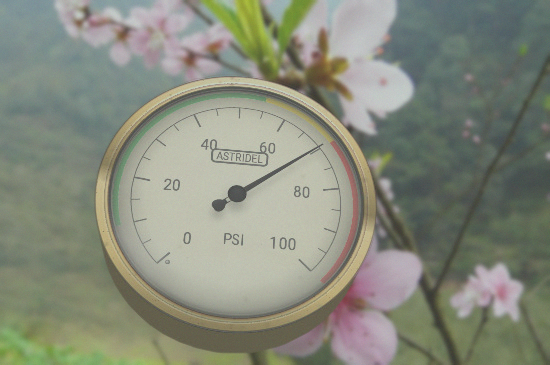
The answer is 70 psi
